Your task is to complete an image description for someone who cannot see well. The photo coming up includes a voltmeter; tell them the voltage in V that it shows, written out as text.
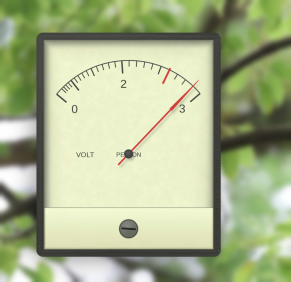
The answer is 2.9 V
